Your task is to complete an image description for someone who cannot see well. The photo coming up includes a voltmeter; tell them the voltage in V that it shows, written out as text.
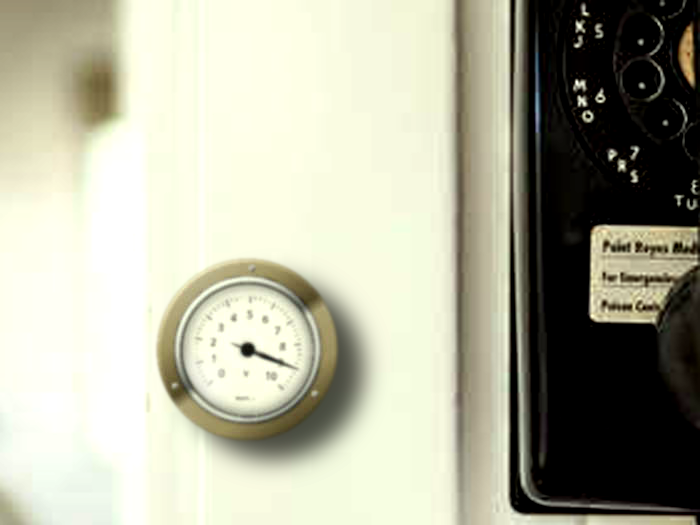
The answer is 9 V
